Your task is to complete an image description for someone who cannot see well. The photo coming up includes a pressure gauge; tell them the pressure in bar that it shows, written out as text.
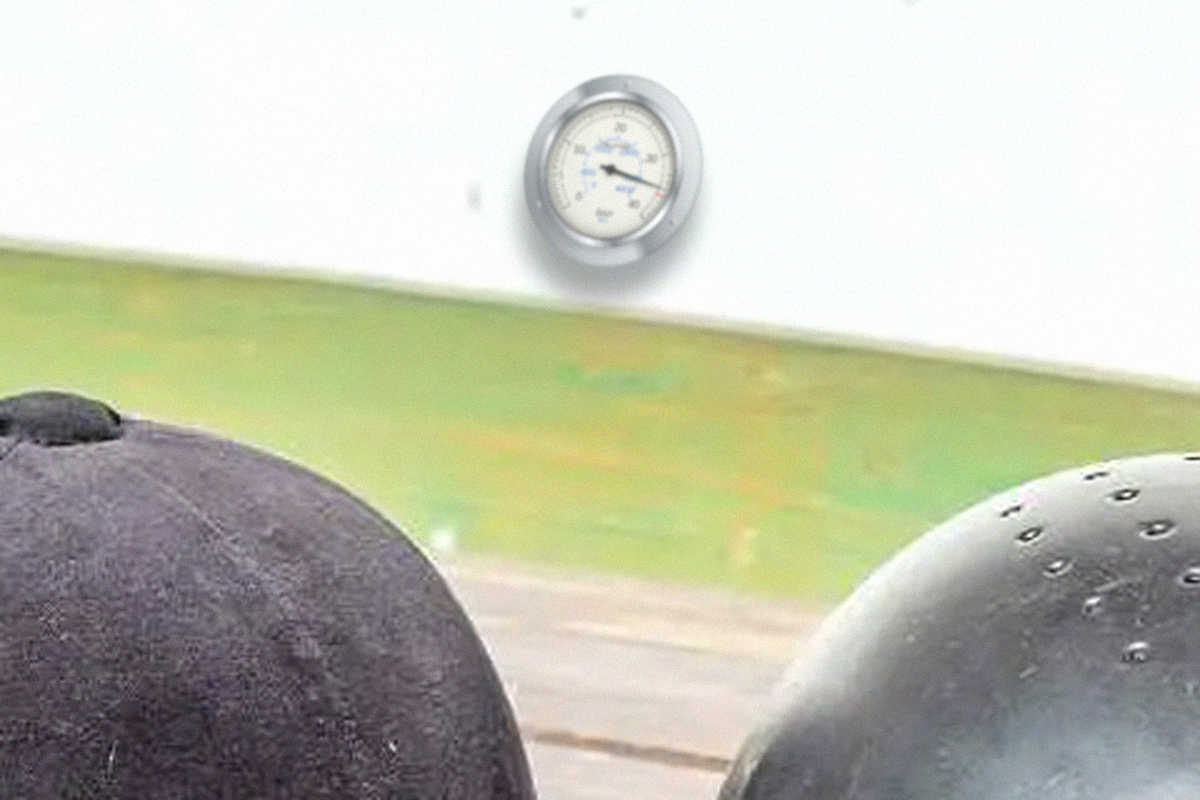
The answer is 35 bar
